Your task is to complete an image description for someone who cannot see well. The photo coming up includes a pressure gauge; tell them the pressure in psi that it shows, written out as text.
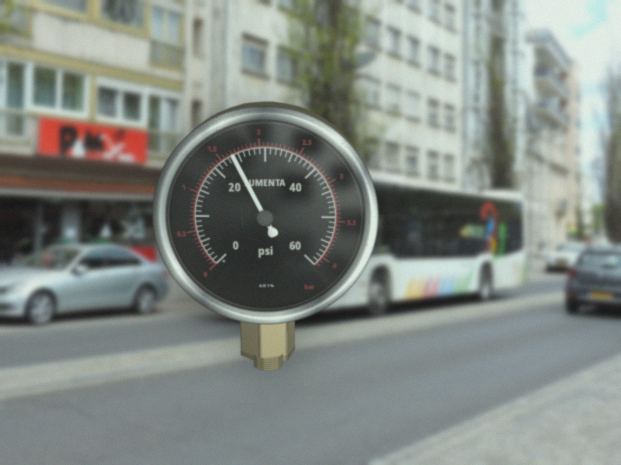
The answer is 24 psi
